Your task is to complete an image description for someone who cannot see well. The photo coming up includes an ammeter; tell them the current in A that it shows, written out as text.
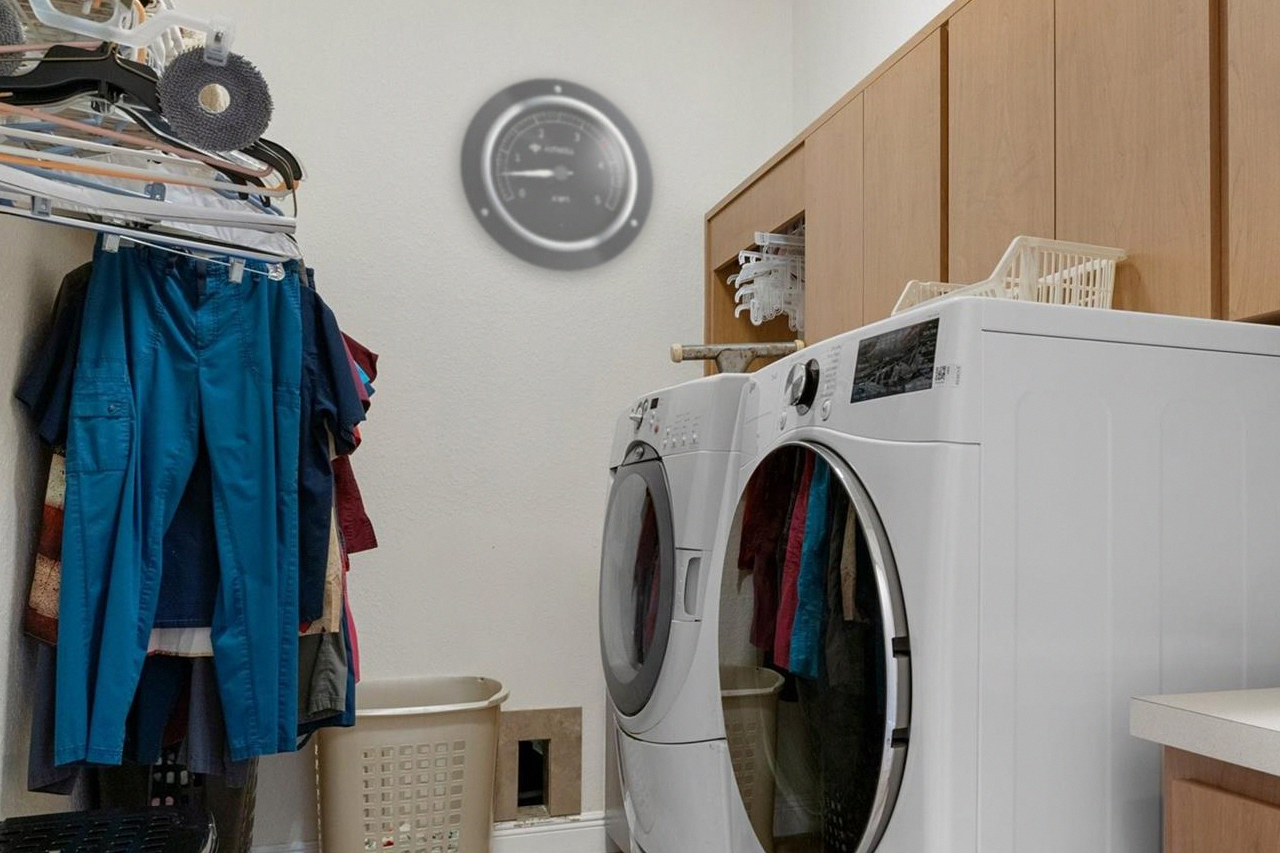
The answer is 0.5 A
